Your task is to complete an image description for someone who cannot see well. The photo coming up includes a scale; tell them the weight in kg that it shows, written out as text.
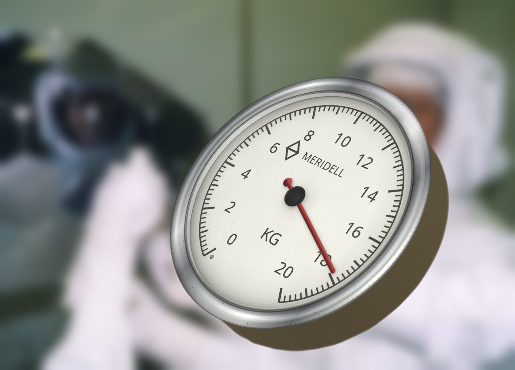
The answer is 17.8 kg
